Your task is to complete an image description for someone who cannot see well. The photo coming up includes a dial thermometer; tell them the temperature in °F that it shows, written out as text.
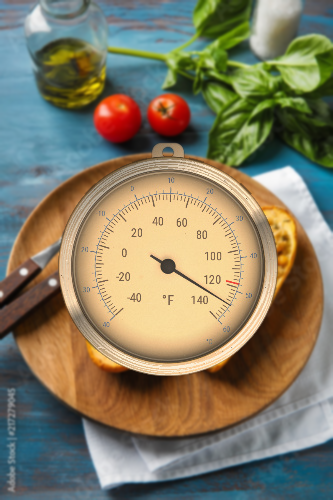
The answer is 130 °F
